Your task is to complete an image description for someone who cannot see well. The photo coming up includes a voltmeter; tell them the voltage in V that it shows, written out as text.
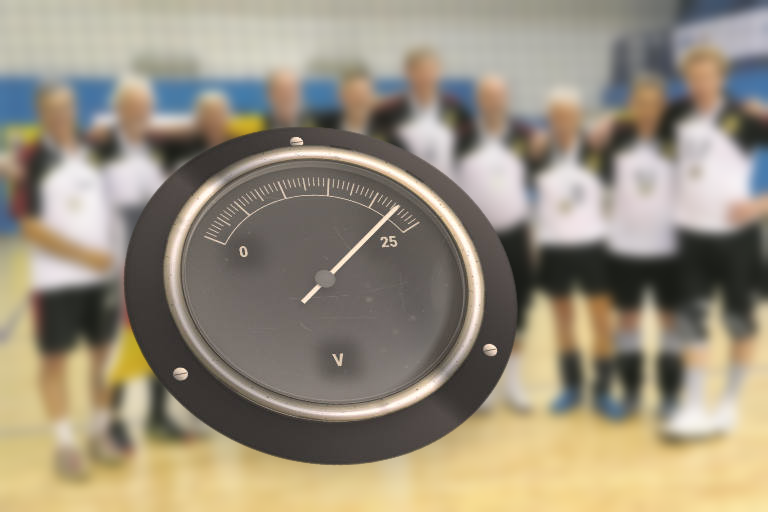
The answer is 22.5 V
